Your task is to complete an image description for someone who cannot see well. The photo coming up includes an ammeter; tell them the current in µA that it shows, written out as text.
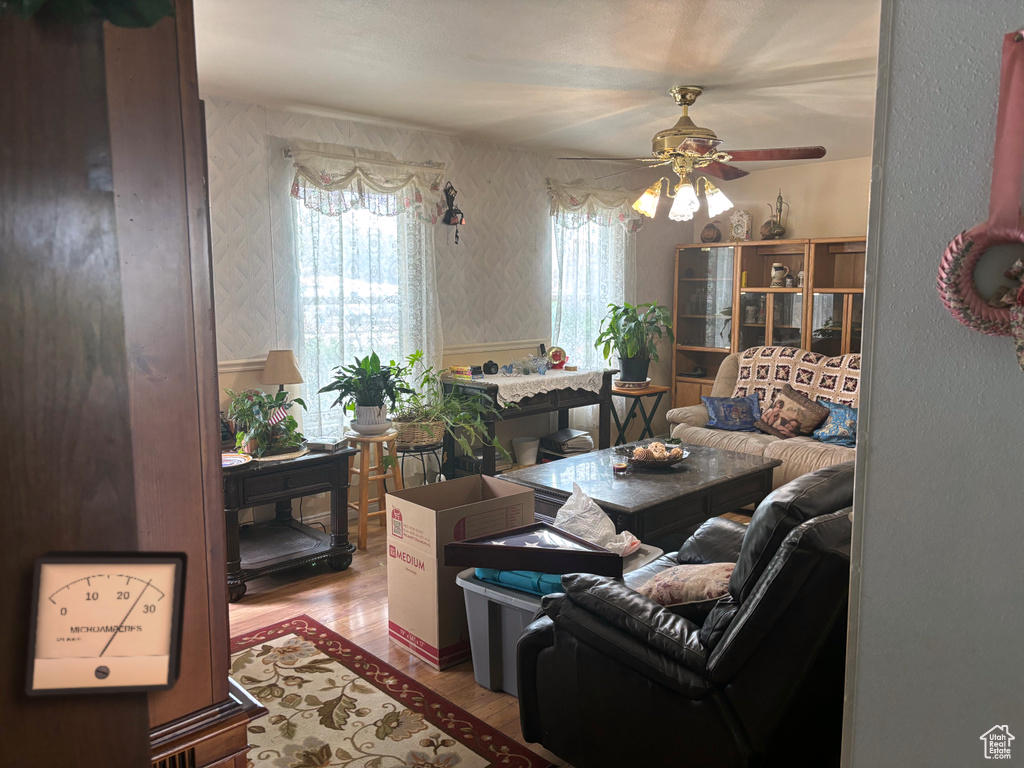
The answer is 25 µA
